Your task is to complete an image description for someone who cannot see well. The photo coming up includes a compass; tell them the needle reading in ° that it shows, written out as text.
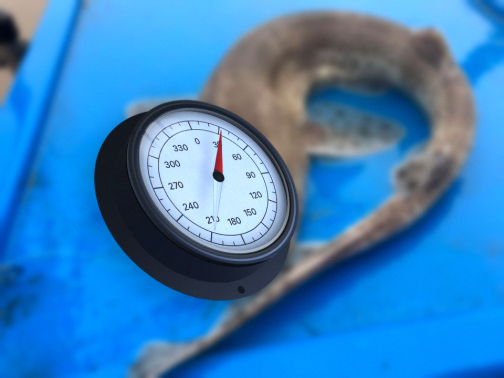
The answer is 30 °
